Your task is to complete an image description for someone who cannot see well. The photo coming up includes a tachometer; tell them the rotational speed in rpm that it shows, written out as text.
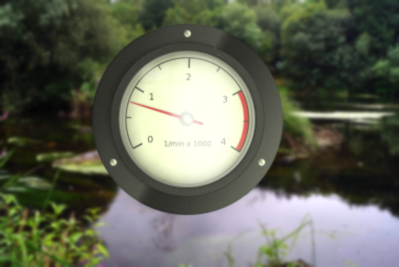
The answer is 750 rpm
